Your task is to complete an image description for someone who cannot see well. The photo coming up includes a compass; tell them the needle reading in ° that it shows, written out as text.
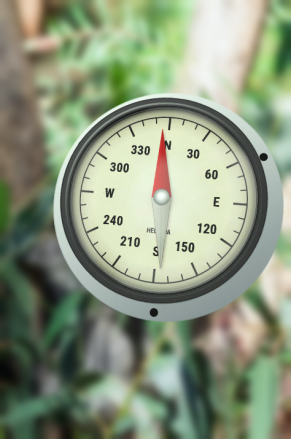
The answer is 355 °
